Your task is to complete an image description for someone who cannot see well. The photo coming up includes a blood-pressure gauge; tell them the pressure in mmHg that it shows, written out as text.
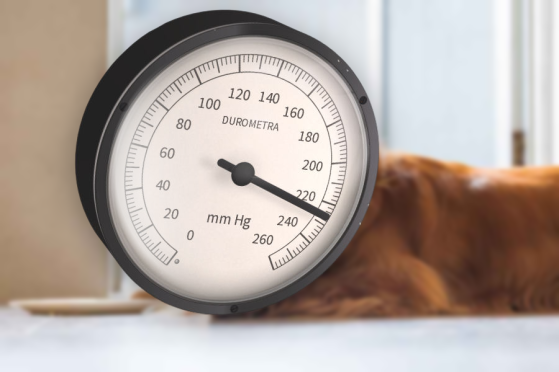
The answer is 226 mmHg
